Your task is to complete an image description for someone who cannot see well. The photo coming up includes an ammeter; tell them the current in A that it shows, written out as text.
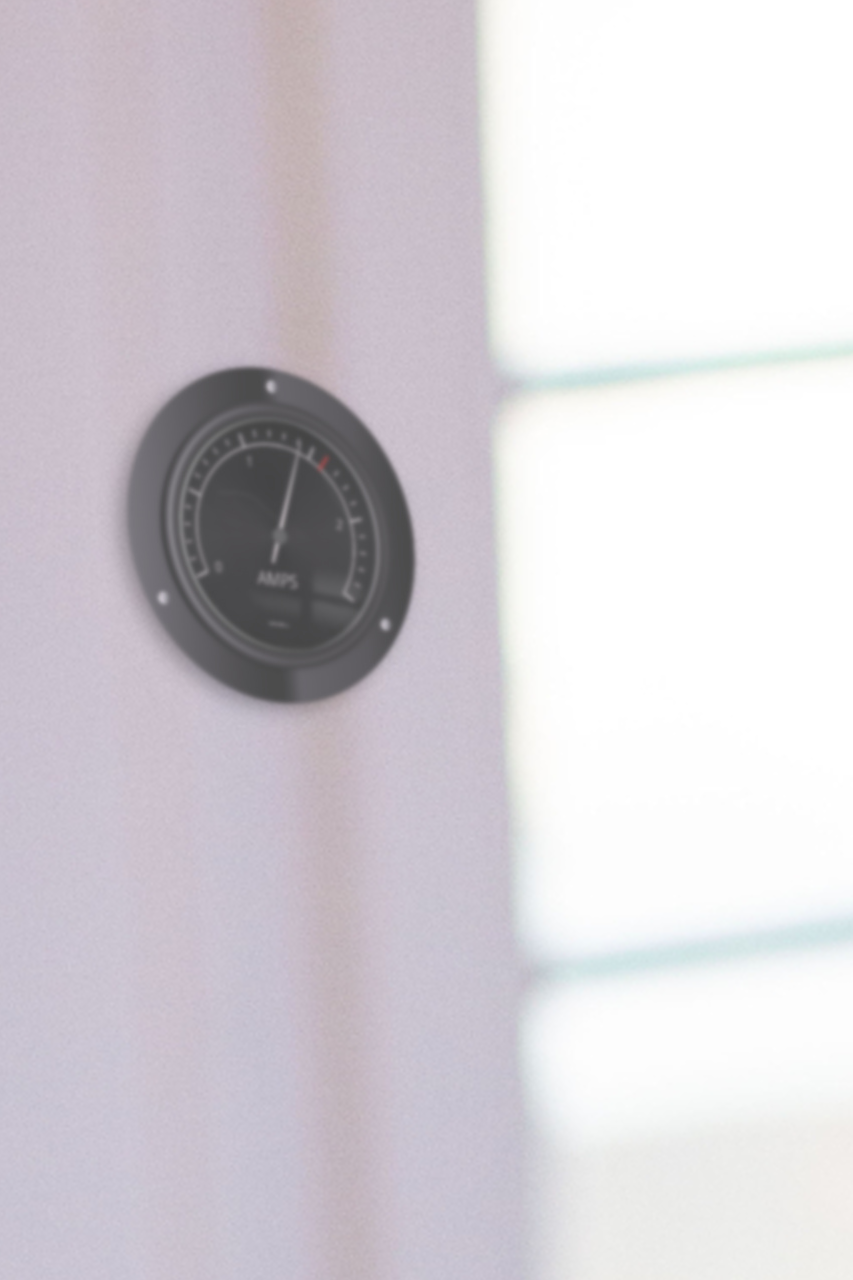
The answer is 1.4 A
